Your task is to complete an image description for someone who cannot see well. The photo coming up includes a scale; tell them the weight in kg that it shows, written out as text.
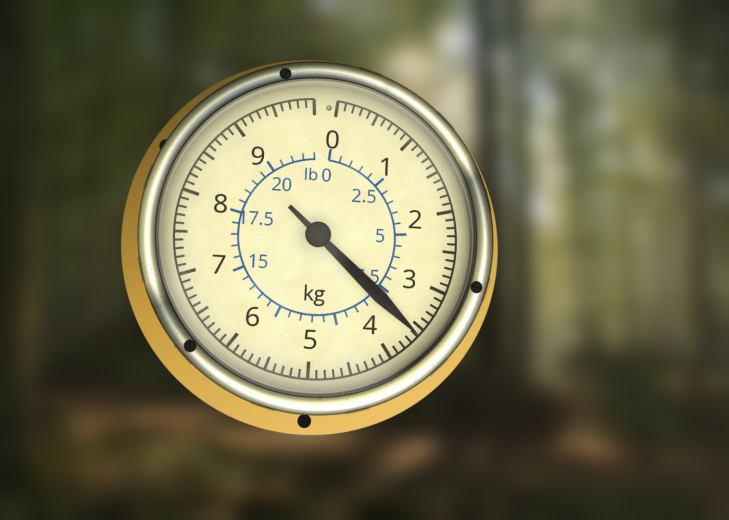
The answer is 3.6 kg
